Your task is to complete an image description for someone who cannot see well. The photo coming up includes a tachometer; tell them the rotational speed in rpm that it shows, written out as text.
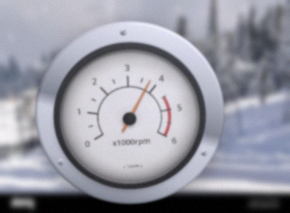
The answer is 3750 rpm
